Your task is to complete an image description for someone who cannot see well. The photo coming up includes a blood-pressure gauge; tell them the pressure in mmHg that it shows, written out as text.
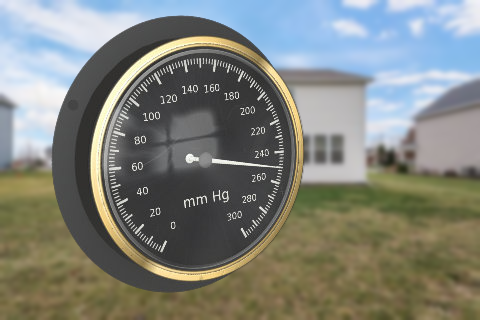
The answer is 250 mmHg
